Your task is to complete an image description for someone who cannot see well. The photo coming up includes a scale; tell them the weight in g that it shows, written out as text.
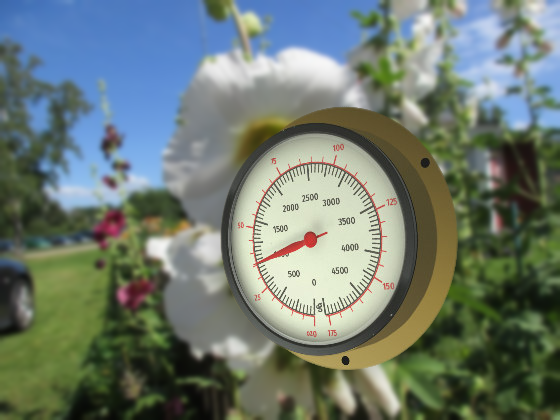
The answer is 1000 g
